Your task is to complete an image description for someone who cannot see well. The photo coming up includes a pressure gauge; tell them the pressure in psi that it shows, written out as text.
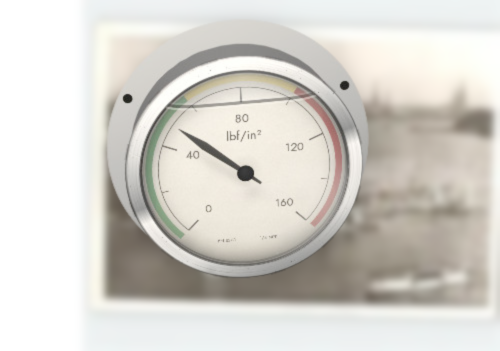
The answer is 50 psi
